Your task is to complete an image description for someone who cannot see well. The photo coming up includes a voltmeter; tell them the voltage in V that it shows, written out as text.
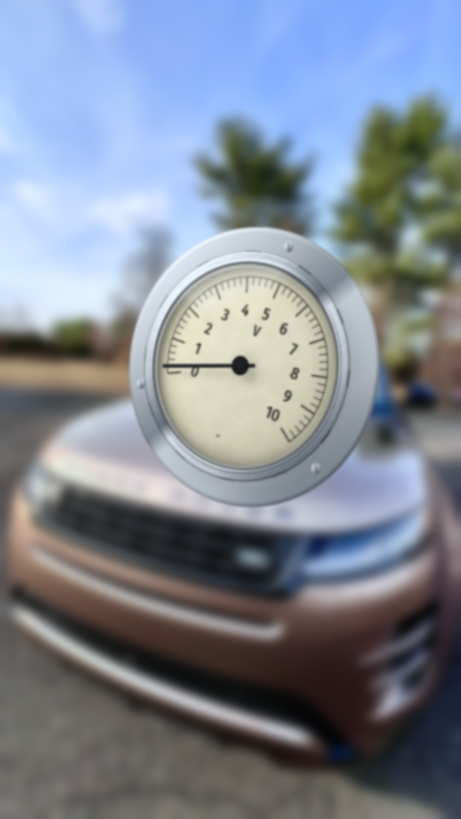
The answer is 0.2 V
